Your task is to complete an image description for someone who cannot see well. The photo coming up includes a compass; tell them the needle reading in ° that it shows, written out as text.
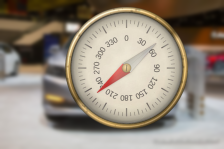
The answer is 230 °
